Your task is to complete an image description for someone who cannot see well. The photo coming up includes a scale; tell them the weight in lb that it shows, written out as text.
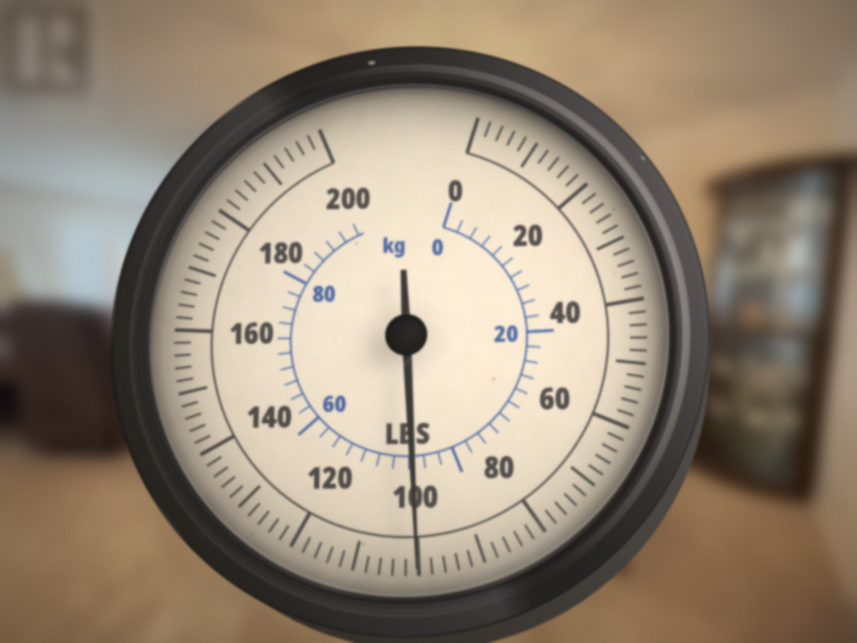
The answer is 100 lb
